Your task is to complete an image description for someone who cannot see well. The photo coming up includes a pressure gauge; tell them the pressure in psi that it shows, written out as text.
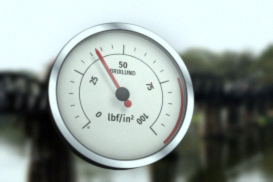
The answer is 37.5 psi
